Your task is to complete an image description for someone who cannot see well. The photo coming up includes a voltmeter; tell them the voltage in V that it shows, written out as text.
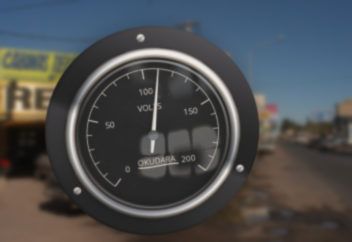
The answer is 110 V
